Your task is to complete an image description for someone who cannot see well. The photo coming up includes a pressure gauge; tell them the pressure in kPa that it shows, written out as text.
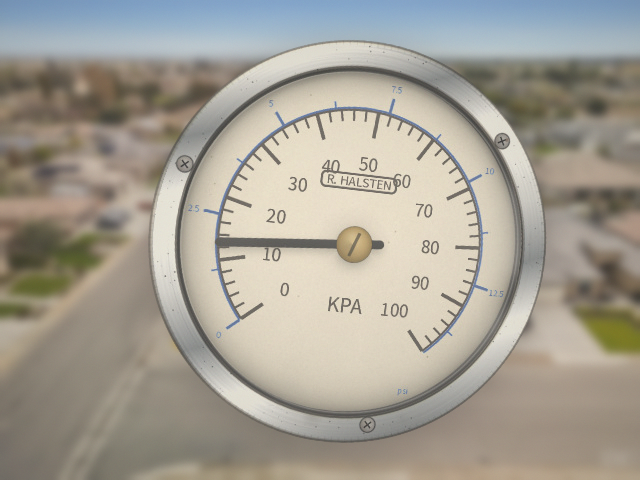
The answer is 13 kPa
